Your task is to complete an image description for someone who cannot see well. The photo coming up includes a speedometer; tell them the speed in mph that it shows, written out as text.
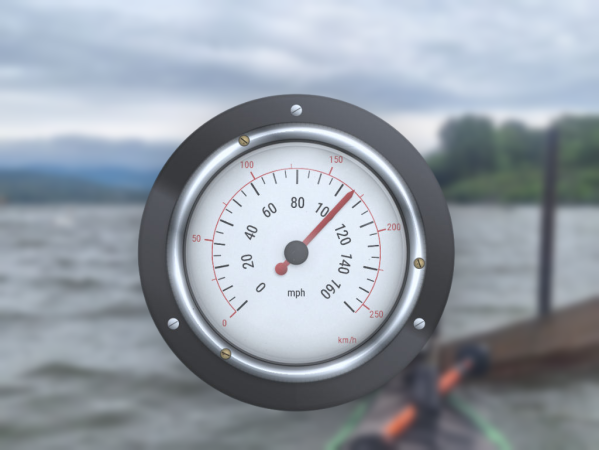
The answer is 105 mph
